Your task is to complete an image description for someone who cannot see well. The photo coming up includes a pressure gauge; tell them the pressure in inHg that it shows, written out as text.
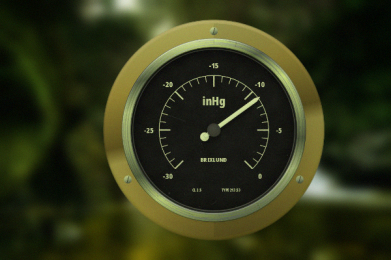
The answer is -9 inHg
